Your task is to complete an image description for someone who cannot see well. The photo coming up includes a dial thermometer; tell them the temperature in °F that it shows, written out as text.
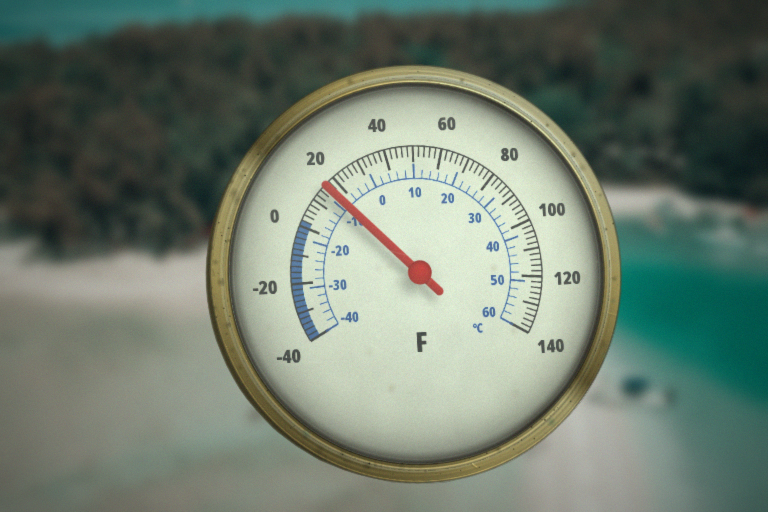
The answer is 16 °F
